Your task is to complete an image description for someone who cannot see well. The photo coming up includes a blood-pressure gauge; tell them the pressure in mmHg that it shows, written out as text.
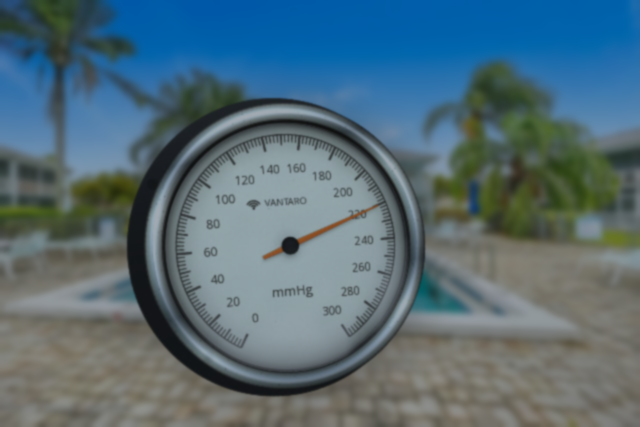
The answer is 220 mmHg
